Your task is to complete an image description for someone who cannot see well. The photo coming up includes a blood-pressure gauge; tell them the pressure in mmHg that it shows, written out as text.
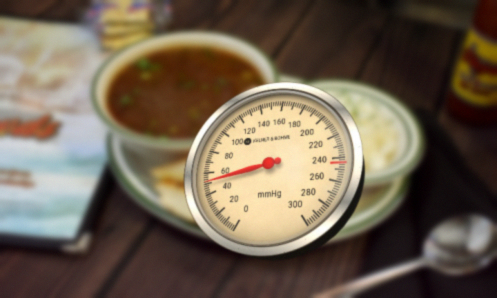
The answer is 50 mmHg
